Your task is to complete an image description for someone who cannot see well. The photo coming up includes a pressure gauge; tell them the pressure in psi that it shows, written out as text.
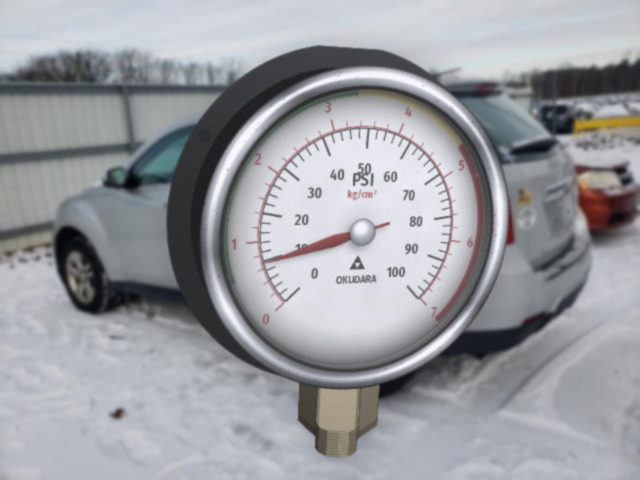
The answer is 10 psi
